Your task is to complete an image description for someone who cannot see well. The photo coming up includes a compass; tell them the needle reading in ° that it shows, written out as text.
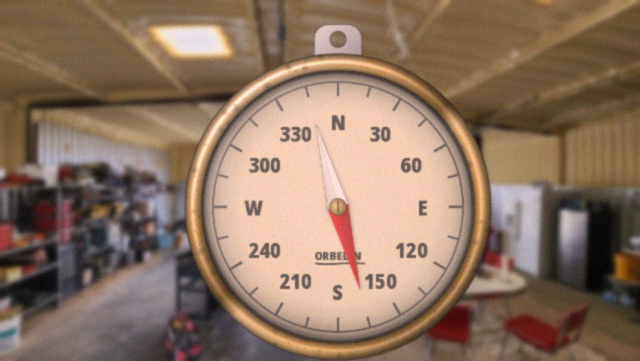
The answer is 165 °
